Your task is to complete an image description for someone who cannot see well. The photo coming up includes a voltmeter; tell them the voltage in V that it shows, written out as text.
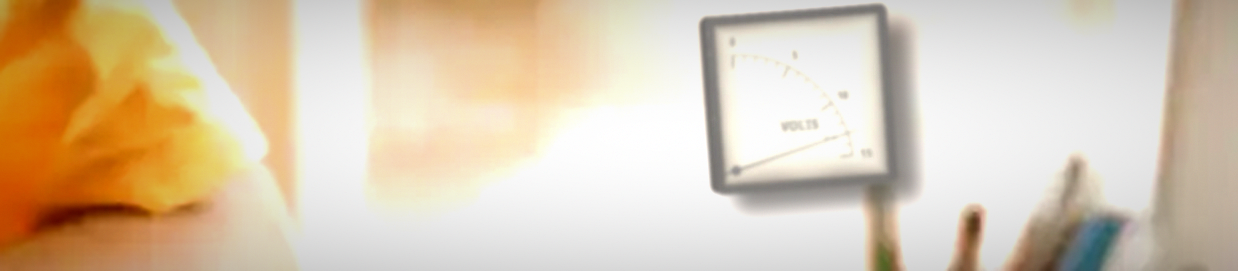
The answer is 13 V
